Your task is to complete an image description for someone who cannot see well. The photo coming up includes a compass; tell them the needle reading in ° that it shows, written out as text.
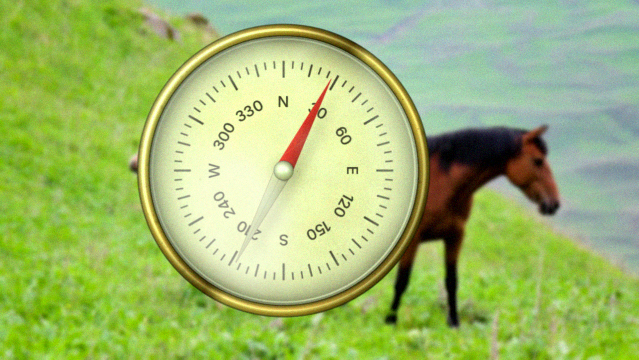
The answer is 27.5 °
